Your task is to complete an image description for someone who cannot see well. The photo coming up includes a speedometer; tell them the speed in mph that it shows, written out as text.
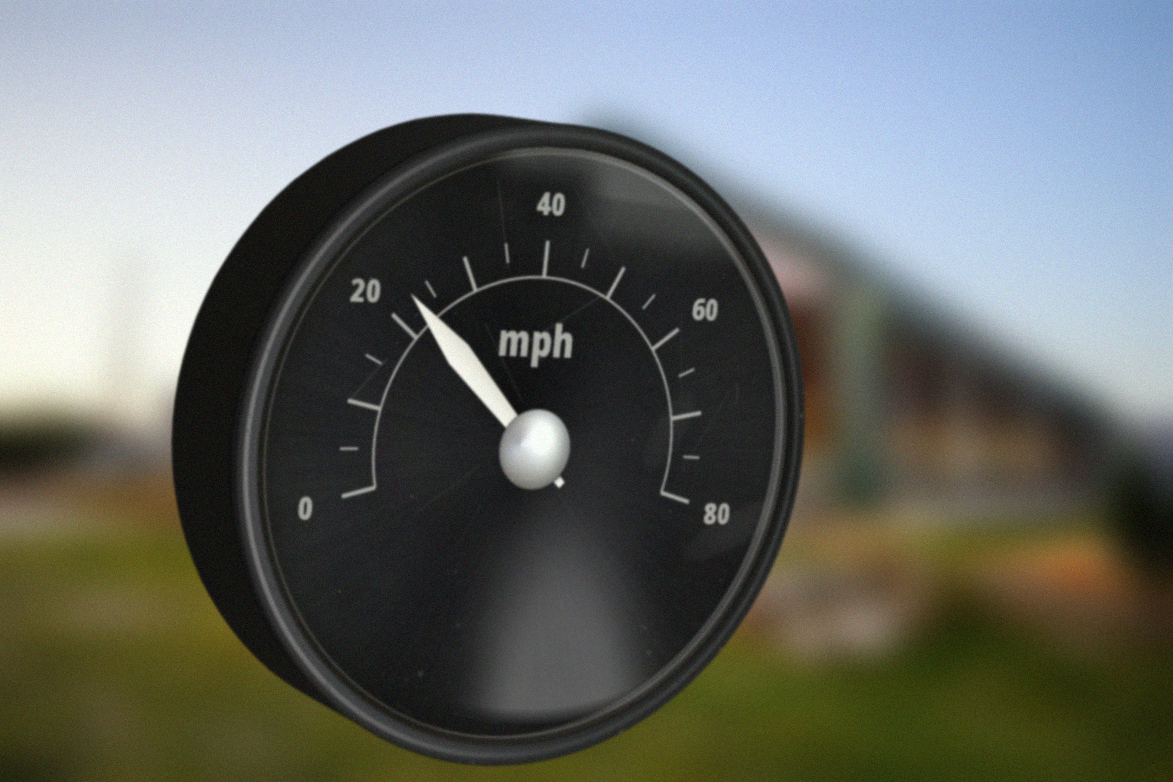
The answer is 22.5 mph
